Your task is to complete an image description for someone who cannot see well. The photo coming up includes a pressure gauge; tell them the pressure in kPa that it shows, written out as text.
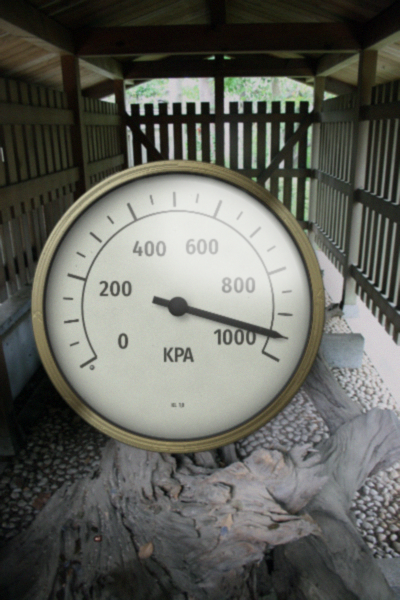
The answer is 950 kPa
